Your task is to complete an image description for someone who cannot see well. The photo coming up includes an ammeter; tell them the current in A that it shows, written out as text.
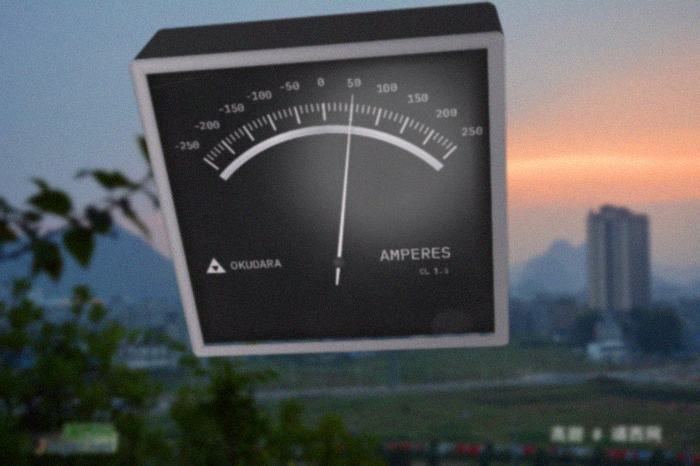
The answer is 50 A
